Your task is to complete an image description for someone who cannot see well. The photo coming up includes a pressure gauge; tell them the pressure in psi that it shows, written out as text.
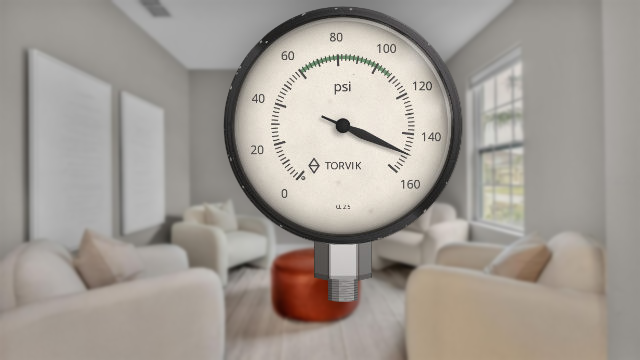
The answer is 150 psi
